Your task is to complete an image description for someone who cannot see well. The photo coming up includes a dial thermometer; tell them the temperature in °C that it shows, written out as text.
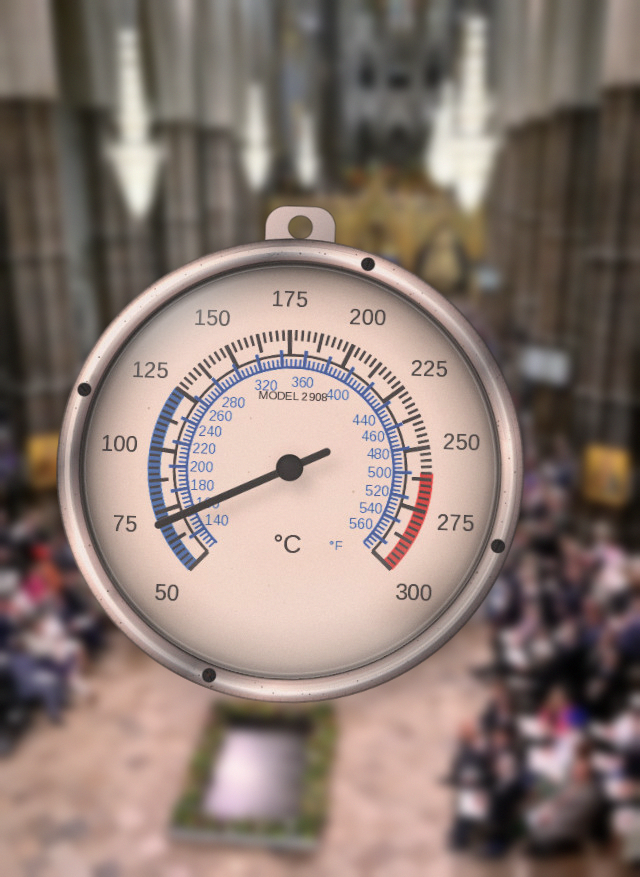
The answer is 70 °C
